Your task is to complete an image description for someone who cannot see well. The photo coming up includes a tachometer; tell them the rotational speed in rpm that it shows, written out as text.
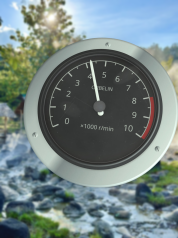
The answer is 4250 rpm
